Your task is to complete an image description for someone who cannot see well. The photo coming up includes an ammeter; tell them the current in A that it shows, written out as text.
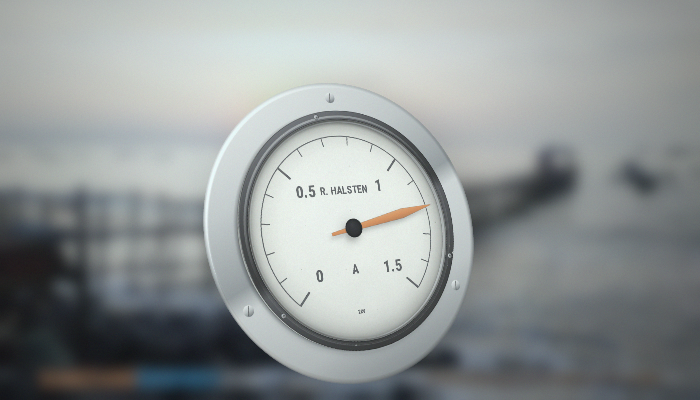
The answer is 1.2 A
